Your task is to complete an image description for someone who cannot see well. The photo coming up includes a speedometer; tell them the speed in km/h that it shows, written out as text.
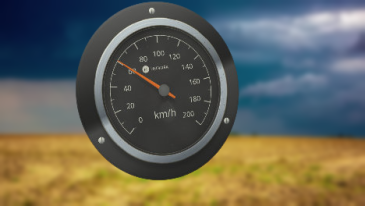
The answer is 60 km/h
